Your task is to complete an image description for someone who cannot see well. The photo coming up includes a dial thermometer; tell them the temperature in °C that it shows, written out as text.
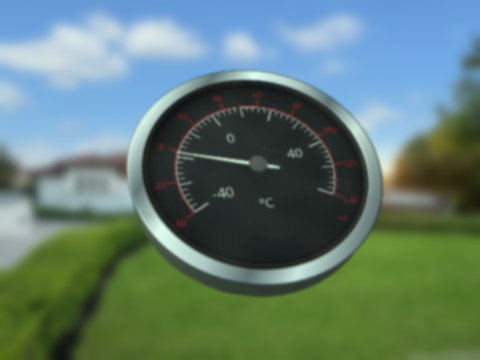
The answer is -20 °C
